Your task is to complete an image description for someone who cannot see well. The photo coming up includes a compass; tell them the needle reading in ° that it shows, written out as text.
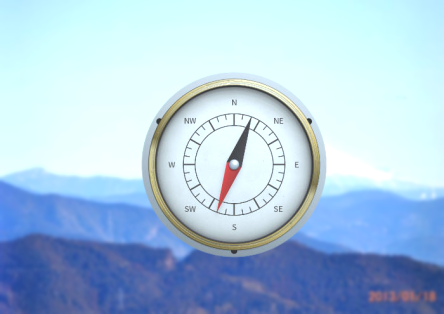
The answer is 200 °
